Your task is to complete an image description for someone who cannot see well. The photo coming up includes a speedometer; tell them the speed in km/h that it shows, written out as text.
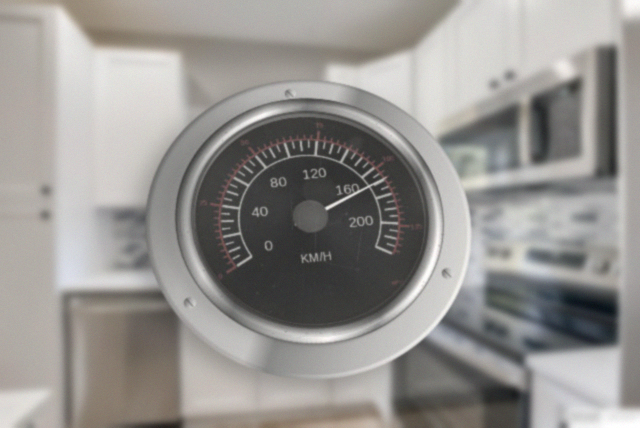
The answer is 170 km/h
